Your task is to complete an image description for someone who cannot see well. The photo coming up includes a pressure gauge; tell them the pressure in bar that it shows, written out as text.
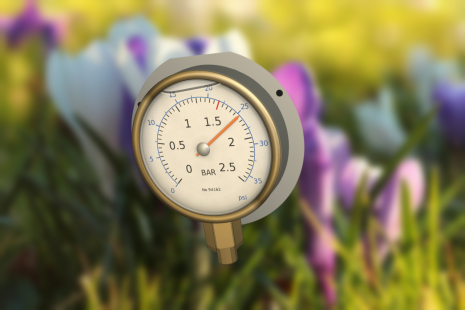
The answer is 1.75 bar
